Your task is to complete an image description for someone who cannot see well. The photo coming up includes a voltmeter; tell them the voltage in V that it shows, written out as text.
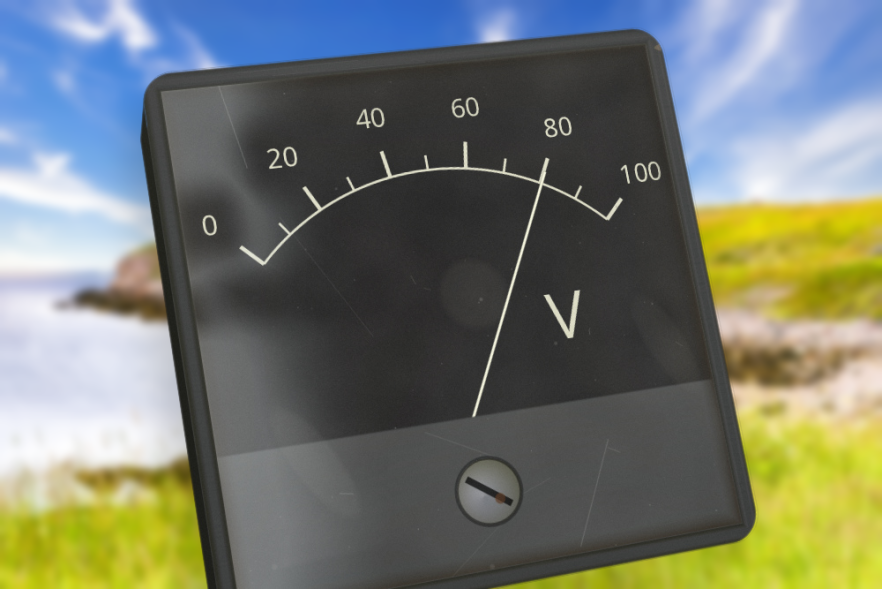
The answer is 80 V
